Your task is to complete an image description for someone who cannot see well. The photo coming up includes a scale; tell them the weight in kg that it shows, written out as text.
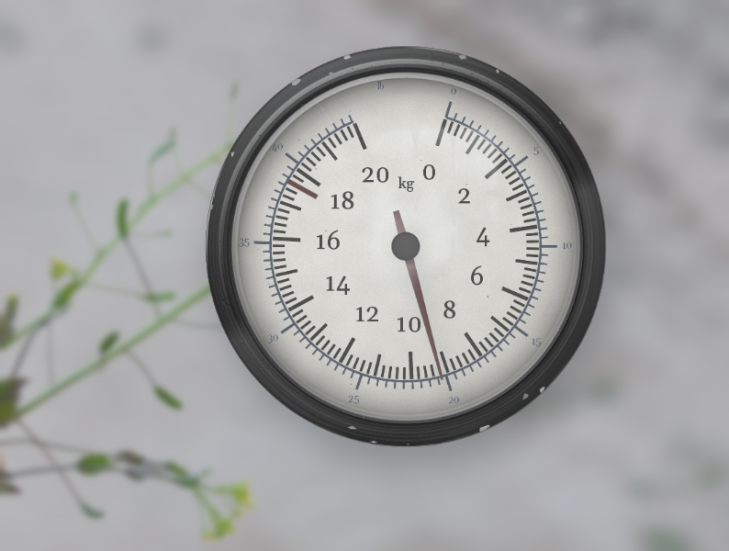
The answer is 9.2 kg
